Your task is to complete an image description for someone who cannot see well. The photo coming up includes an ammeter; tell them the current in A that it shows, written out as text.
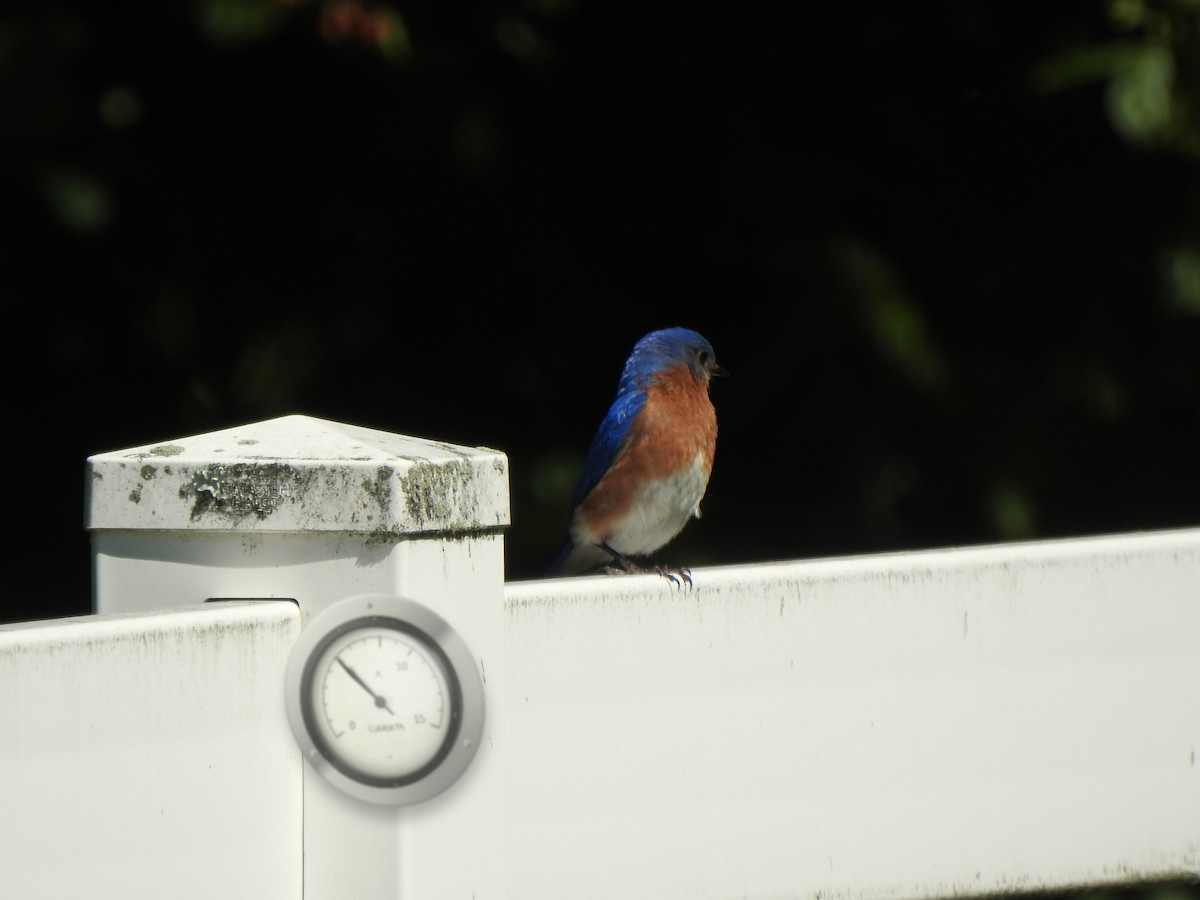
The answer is 5 A
